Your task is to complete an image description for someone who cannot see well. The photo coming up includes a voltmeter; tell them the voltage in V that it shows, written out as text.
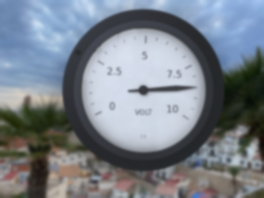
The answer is 8.5 V
